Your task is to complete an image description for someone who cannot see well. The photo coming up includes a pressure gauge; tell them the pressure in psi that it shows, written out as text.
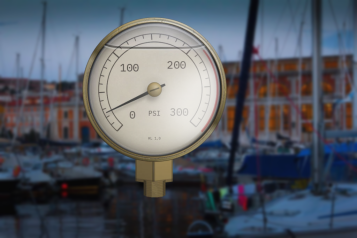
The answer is 25 psi
